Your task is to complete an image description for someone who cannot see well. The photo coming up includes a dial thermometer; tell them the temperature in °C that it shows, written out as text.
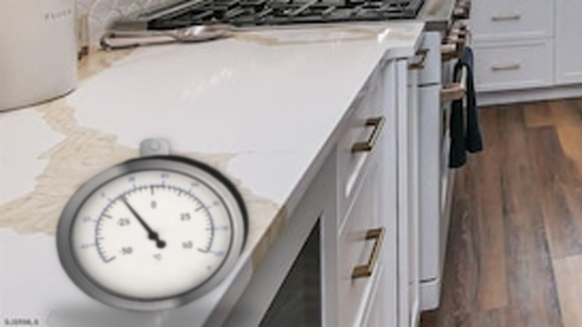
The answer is -12.5 °C
